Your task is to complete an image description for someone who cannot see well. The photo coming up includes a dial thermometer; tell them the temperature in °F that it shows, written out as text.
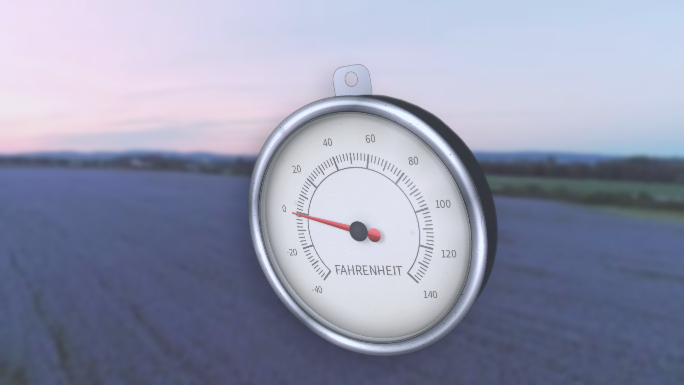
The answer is 0 °F
